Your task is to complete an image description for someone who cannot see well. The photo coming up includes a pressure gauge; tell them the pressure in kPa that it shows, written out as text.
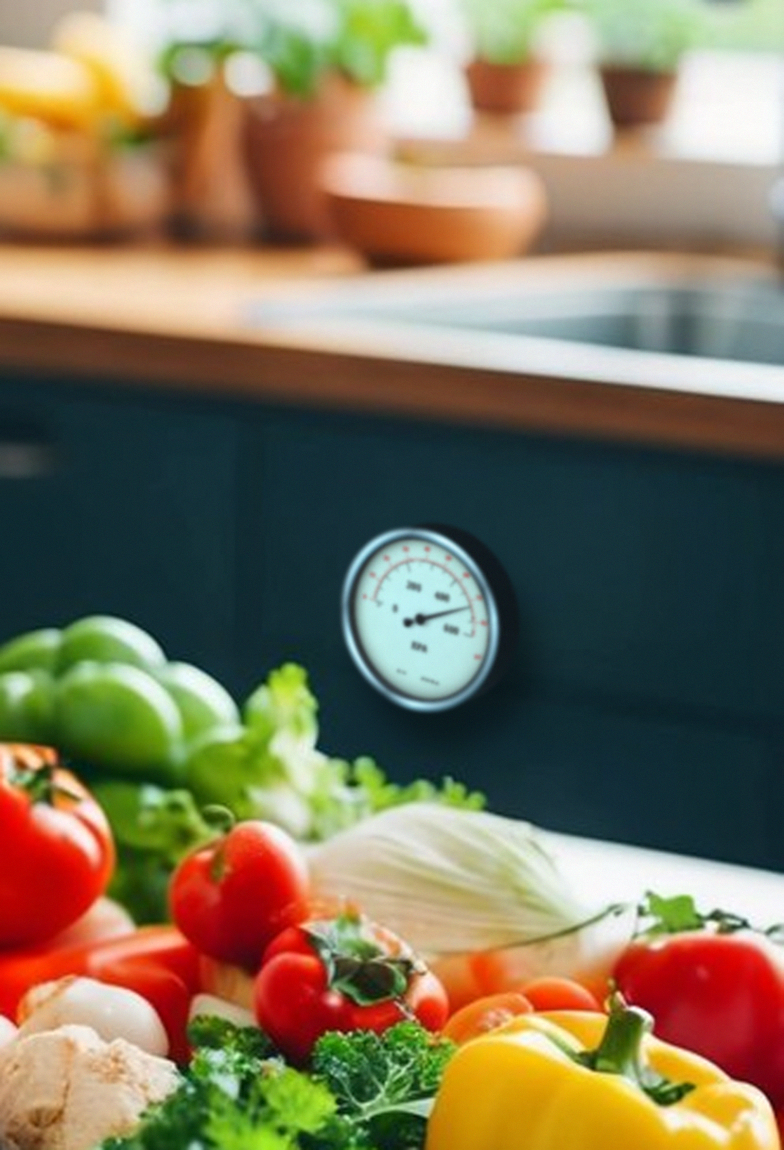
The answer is 500 kPa
